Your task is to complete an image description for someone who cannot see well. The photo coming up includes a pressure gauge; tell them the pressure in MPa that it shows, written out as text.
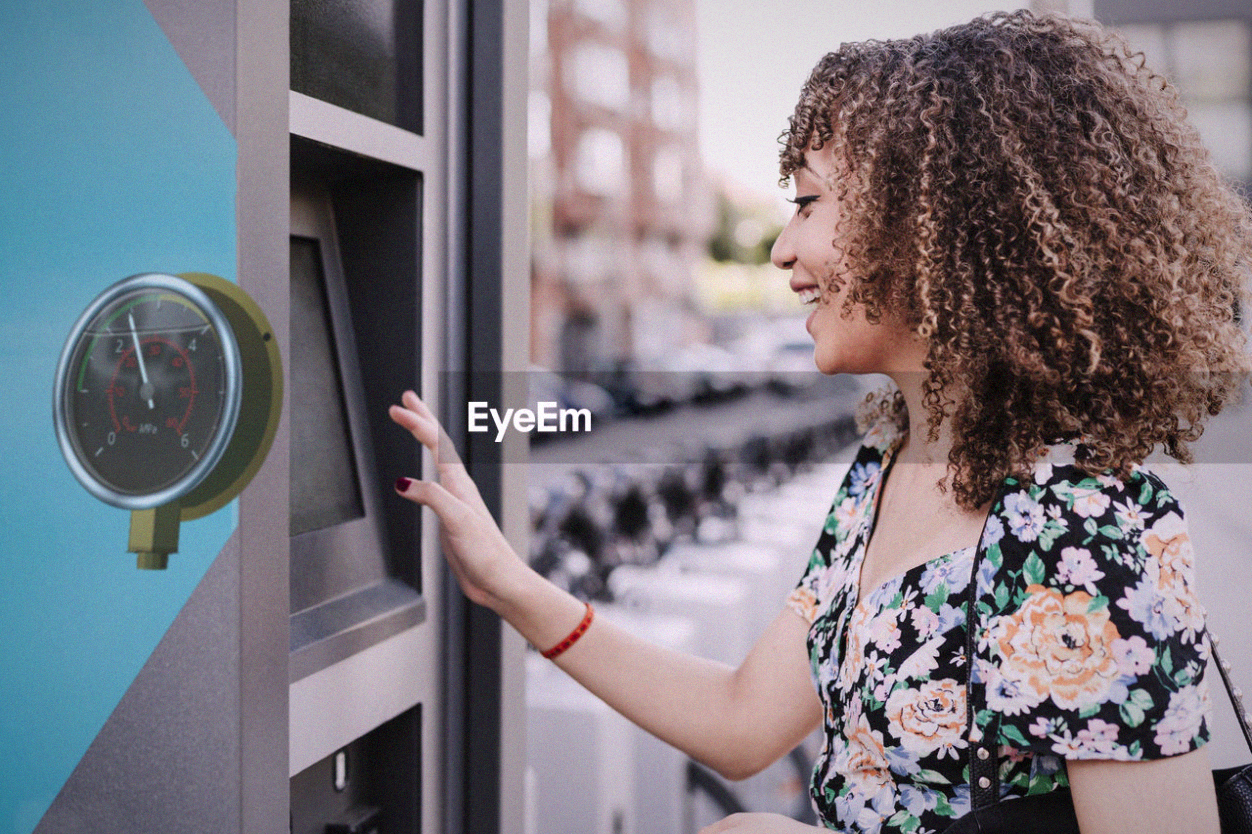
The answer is 2.5 MPa
